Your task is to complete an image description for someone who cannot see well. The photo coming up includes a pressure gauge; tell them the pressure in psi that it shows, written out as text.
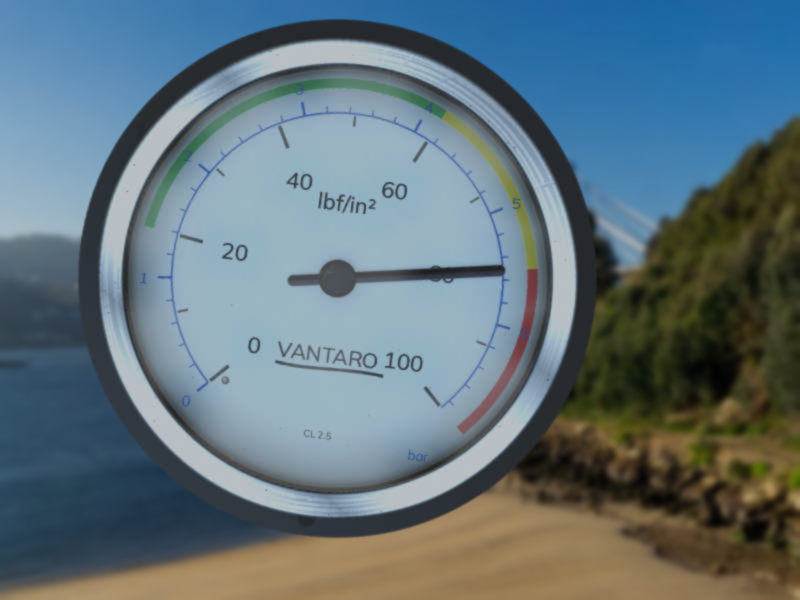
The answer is 80 psi
